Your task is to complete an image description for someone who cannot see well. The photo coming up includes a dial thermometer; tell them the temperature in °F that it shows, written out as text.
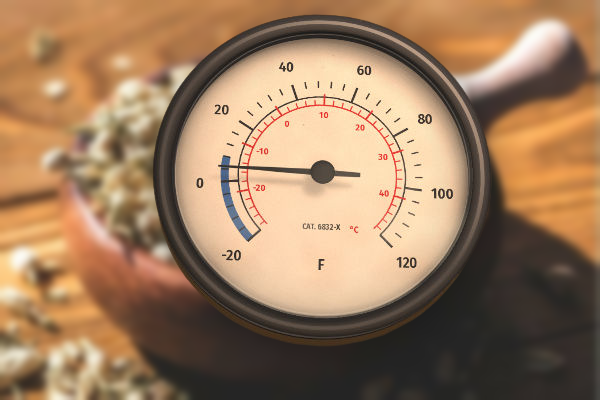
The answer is 4 °F
